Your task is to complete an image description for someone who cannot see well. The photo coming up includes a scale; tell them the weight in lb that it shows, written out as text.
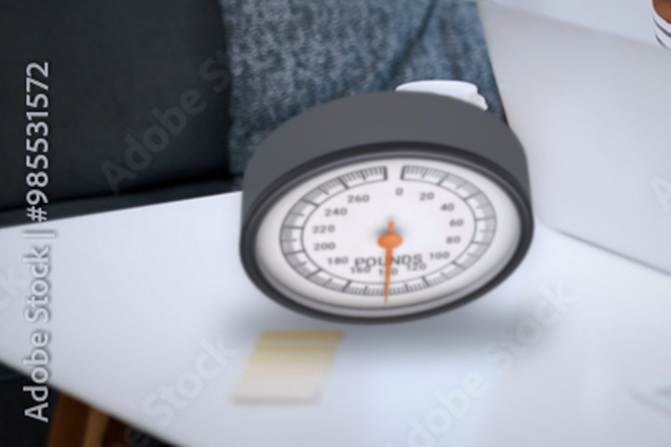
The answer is 140 lb
